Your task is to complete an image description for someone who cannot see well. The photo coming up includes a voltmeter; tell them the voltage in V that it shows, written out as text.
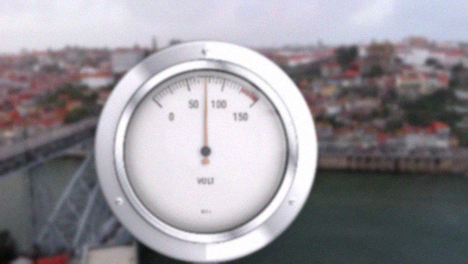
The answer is 75 V
